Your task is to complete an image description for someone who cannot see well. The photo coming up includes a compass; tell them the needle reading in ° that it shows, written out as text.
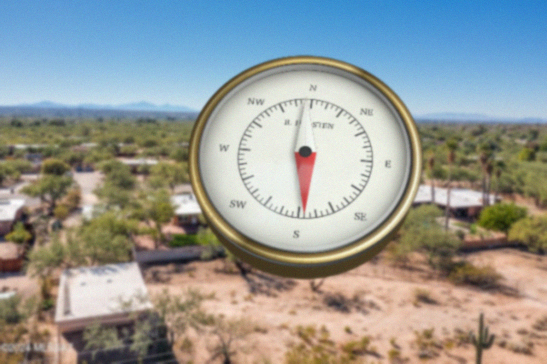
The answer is 175 °
